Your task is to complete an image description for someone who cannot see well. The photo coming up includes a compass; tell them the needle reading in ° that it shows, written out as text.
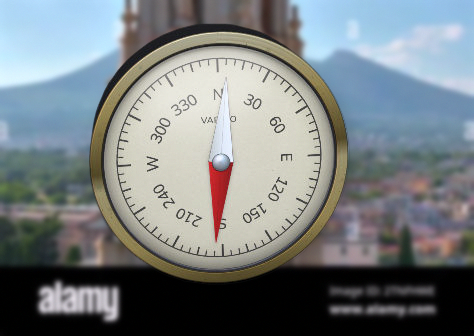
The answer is 185 °
